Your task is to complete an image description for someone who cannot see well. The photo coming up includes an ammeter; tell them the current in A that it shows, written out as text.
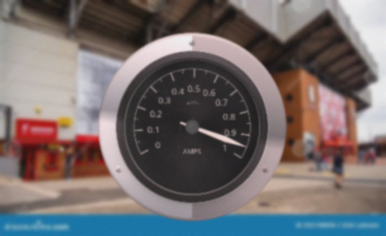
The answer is 0.95 A
